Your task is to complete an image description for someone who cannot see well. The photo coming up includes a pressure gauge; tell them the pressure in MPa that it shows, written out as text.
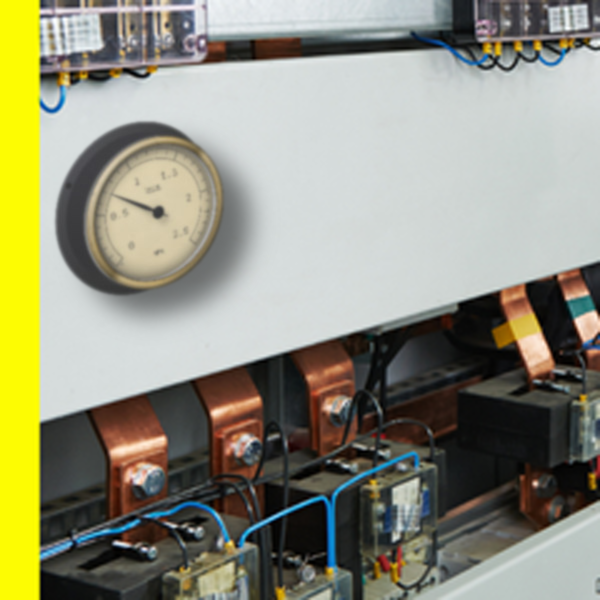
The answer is 0.7 MPa
